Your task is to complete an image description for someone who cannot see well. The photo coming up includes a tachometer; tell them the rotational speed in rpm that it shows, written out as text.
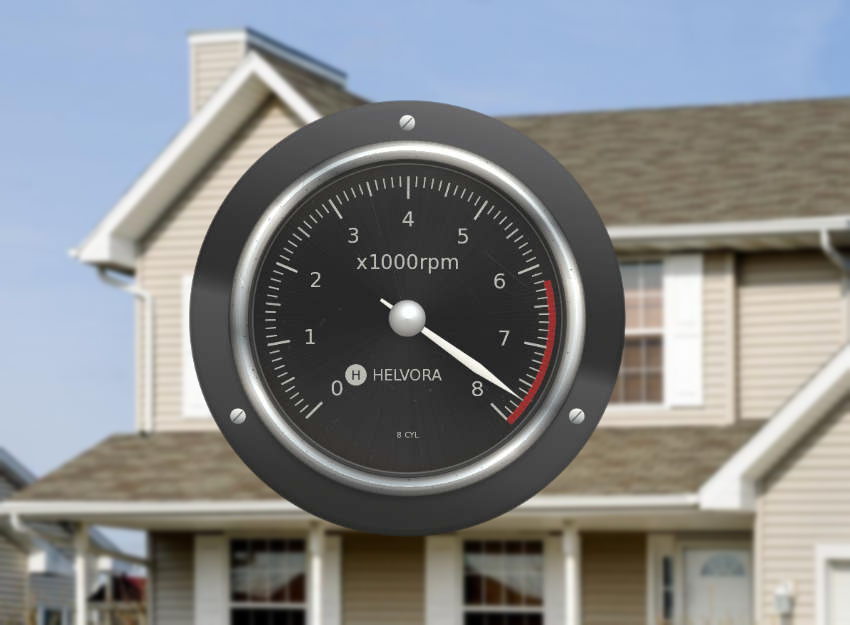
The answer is 7700 rpm
